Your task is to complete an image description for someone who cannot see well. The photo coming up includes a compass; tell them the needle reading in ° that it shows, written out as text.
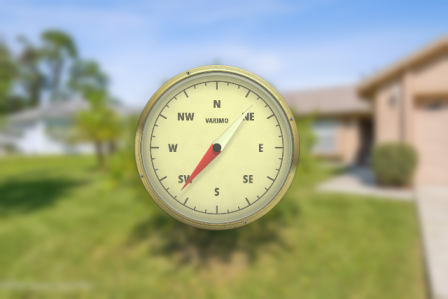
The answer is 220 °
